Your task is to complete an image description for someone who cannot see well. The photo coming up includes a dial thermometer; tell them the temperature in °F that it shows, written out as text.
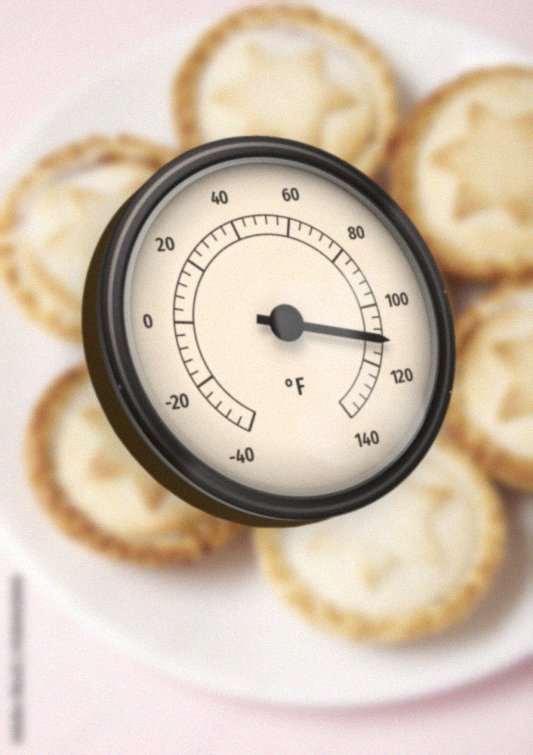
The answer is 112 °F
